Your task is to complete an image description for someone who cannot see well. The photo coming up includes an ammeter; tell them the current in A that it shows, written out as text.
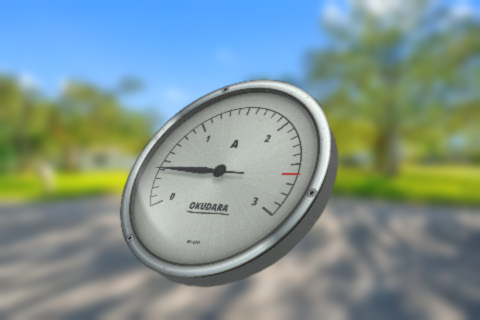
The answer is 0.4 A
